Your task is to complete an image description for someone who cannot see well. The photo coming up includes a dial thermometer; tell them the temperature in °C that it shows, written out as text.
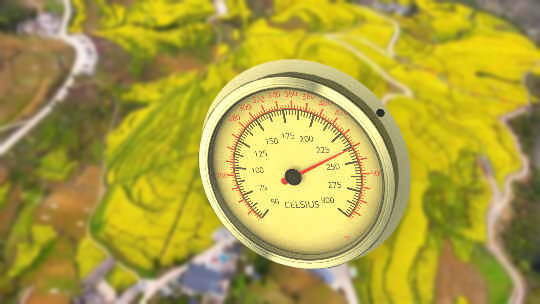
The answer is 237.5 °C
